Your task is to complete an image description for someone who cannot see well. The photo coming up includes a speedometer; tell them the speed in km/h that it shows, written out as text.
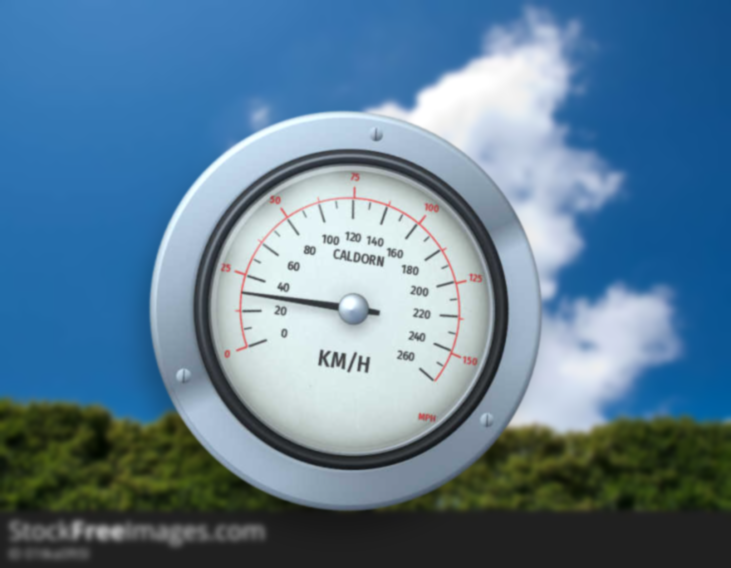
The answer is 30 km/h
